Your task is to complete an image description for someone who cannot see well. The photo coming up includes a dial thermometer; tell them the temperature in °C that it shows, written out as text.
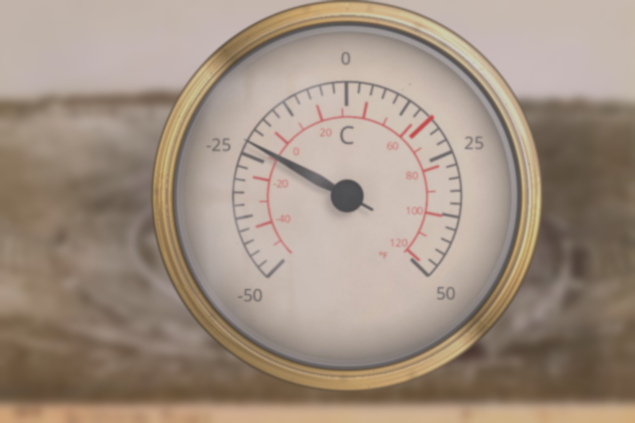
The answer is -22.5 °C
